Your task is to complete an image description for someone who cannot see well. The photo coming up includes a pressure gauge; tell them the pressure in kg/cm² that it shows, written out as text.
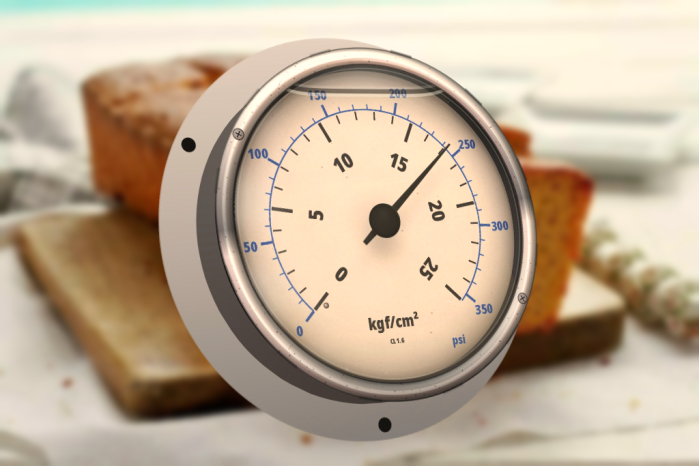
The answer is 17 kg/cm²
